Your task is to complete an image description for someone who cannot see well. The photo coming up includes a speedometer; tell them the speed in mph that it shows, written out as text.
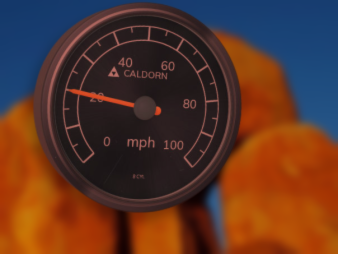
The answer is 20 mph
